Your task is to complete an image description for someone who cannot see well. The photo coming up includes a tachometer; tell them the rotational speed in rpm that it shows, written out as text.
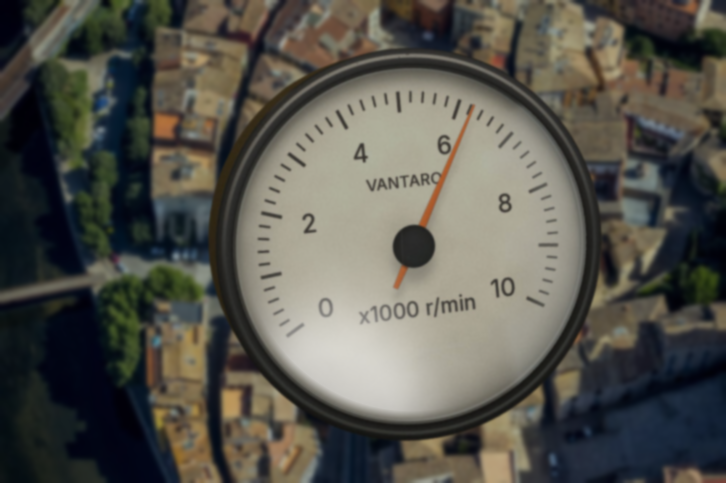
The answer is 6200 rpm
